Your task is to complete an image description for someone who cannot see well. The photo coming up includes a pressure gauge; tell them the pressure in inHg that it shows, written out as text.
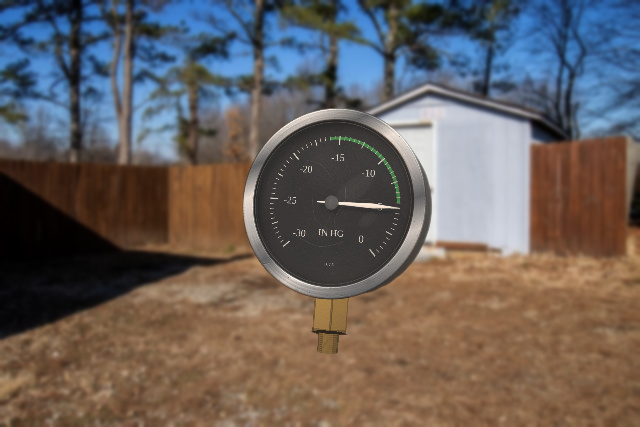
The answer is -5 inHg
